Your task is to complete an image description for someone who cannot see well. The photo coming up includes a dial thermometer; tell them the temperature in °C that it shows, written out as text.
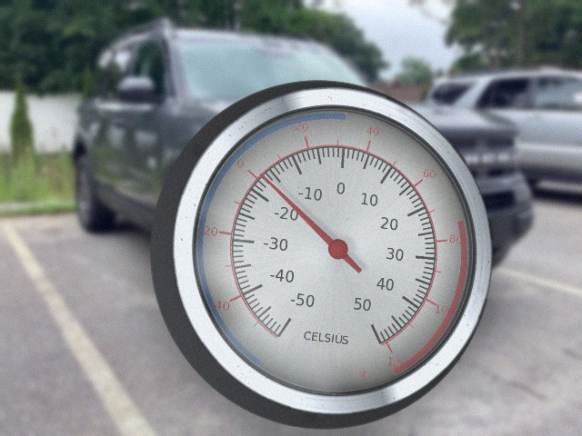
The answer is -17 °C
